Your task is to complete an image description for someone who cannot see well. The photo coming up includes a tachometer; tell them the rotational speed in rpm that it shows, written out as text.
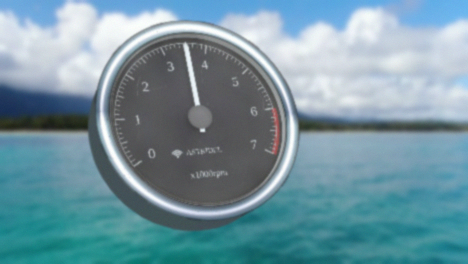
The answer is 3500 rpm
